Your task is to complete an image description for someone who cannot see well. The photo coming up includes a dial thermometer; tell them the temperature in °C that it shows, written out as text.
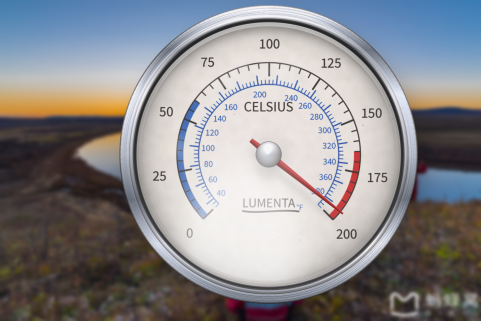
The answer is 195 °C
